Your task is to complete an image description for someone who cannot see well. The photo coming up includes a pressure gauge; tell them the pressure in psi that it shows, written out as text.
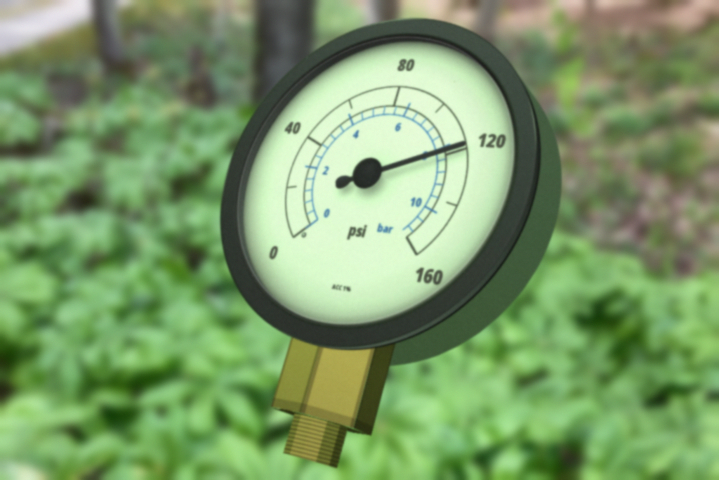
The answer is 120 psi
